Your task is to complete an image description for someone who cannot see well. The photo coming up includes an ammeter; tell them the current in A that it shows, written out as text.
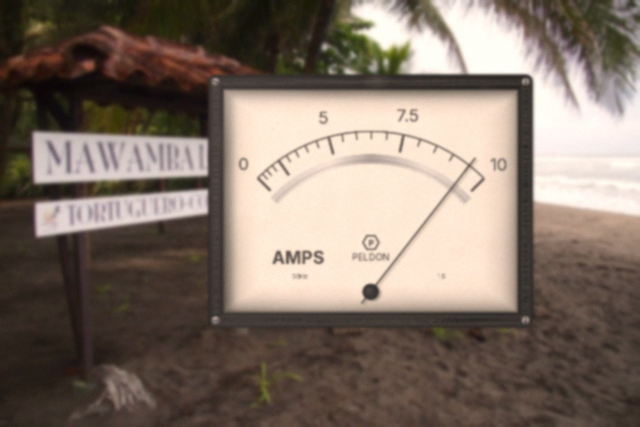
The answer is 9.5 A
